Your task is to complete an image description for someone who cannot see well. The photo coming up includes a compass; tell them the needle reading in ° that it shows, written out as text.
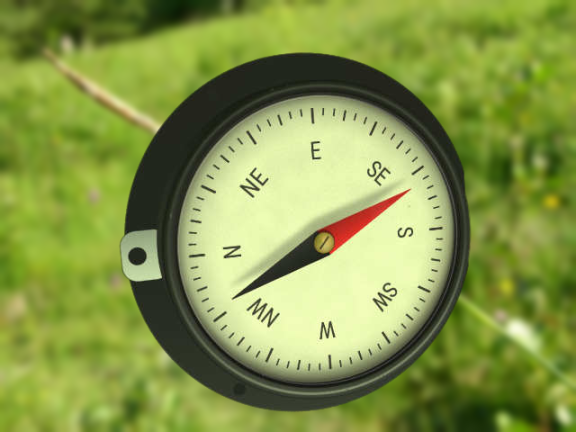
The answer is 155 °
